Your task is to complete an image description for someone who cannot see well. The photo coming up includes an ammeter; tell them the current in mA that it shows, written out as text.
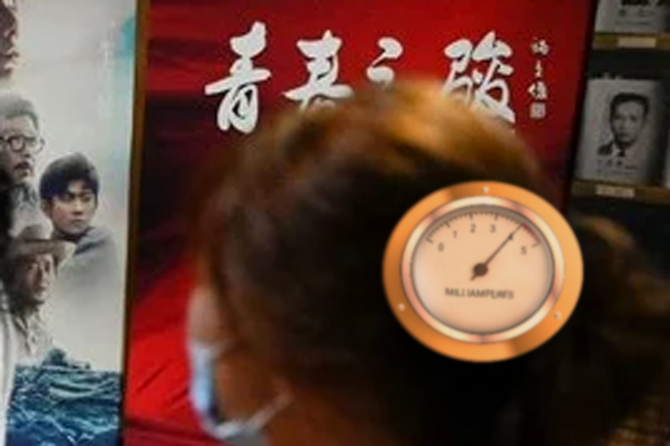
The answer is 4 mA
